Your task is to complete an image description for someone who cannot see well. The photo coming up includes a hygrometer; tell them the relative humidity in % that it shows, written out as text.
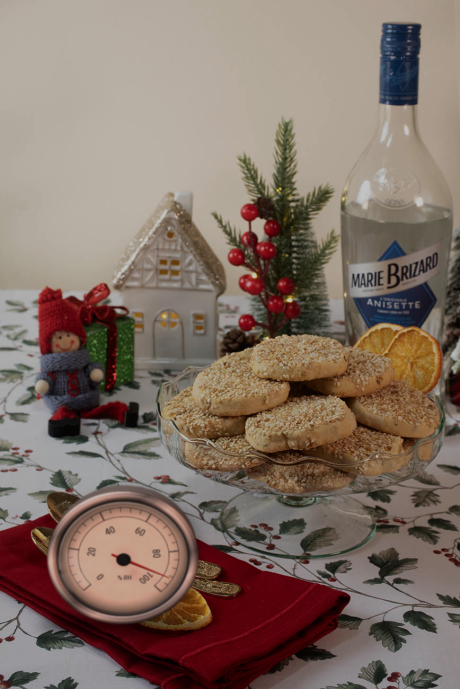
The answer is 92 %
